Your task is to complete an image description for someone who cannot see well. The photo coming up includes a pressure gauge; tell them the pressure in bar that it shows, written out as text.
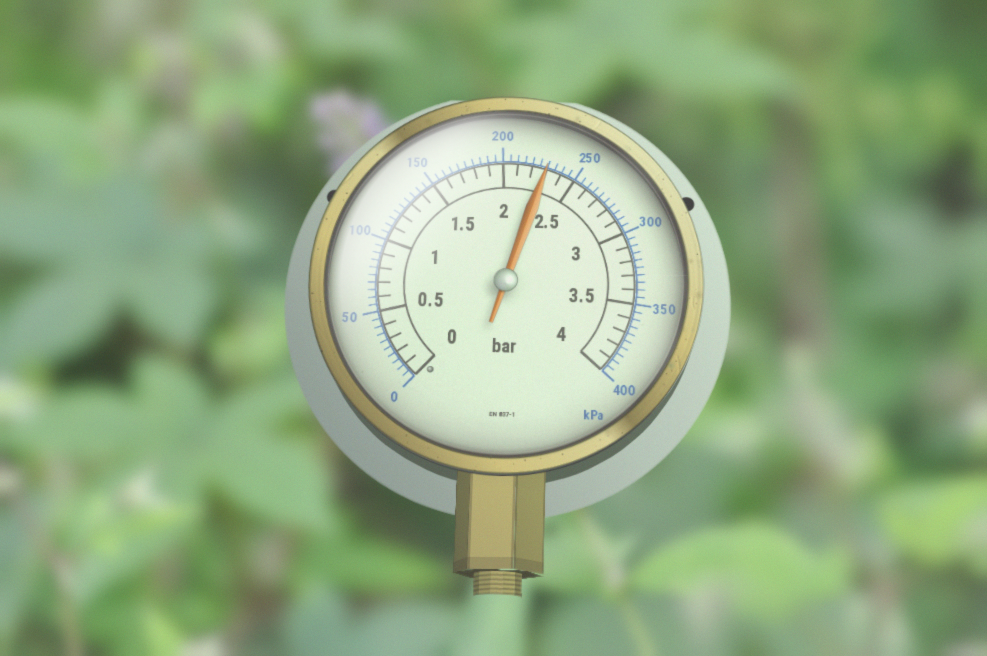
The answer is 2.3 bar
